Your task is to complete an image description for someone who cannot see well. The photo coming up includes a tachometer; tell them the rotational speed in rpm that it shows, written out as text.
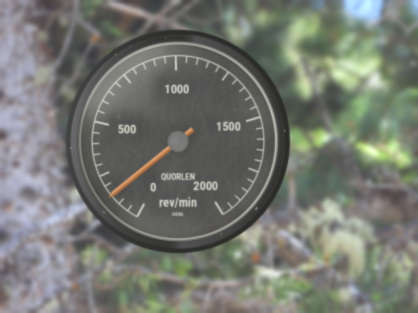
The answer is 150 rpm
